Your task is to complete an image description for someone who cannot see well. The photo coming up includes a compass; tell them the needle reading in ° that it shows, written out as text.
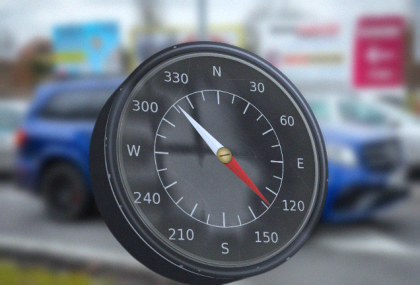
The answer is 135 °
